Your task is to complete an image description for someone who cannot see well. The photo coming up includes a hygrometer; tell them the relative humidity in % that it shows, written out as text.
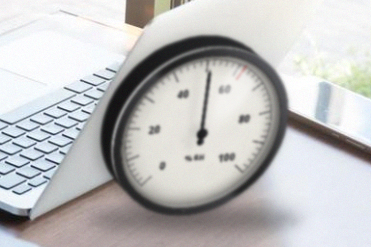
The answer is 50 %
